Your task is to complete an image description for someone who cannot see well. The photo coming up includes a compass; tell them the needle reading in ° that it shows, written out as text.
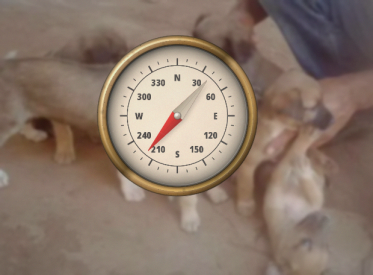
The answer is 220 °
